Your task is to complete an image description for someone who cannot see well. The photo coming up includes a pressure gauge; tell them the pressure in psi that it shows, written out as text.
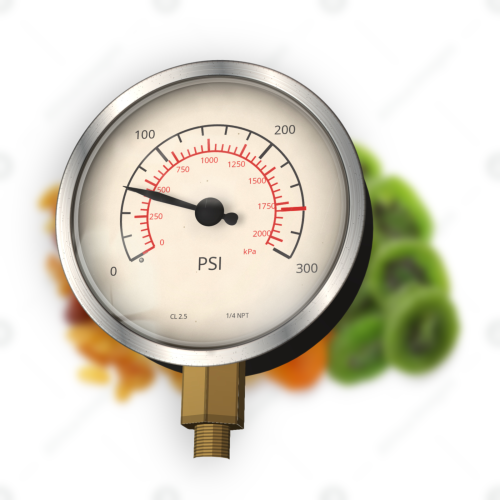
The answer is 60 psi
